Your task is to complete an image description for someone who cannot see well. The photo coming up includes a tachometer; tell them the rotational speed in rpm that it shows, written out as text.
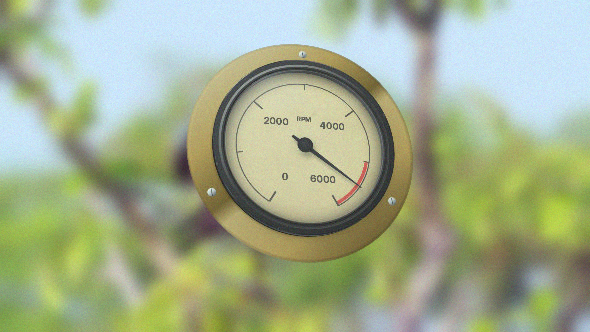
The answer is 5500 rpm
